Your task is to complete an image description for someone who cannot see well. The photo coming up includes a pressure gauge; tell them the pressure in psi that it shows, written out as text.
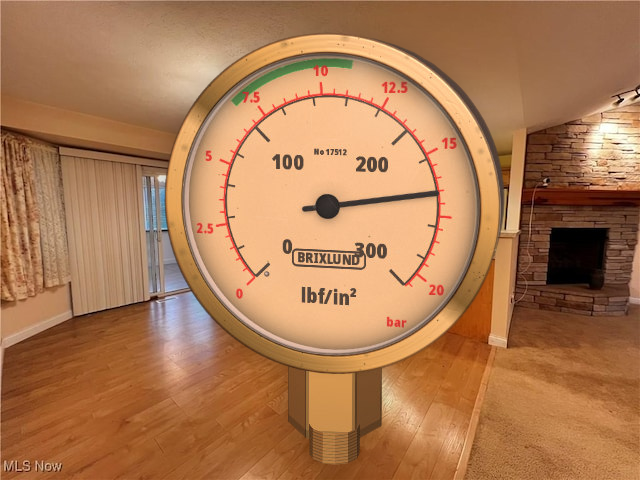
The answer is 240 psi
